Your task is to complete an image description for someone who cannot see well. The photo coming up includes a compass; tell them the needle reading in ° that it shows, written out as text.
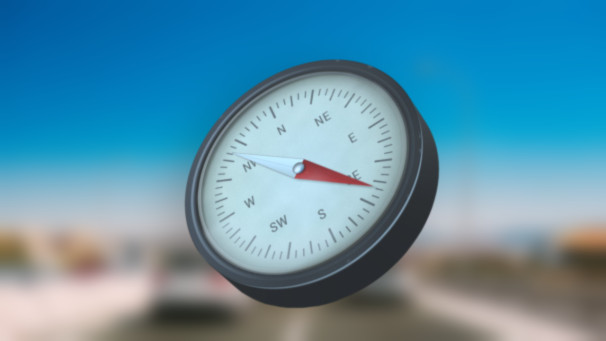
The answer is 140 °
